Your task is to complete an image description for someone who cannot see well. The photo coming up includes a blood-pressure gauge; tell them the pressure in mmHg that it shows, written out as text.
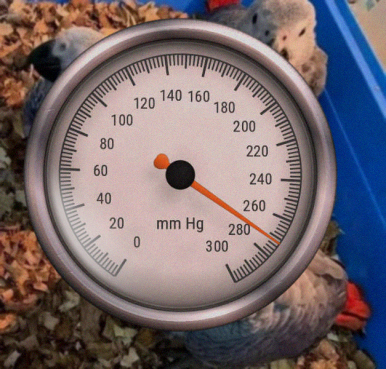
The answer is 272 mmHg
